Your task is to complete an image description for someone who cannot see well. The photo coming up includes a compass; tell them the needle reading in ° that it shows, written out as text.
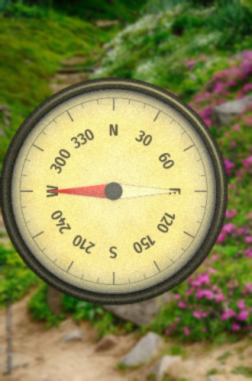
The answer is 270 °
